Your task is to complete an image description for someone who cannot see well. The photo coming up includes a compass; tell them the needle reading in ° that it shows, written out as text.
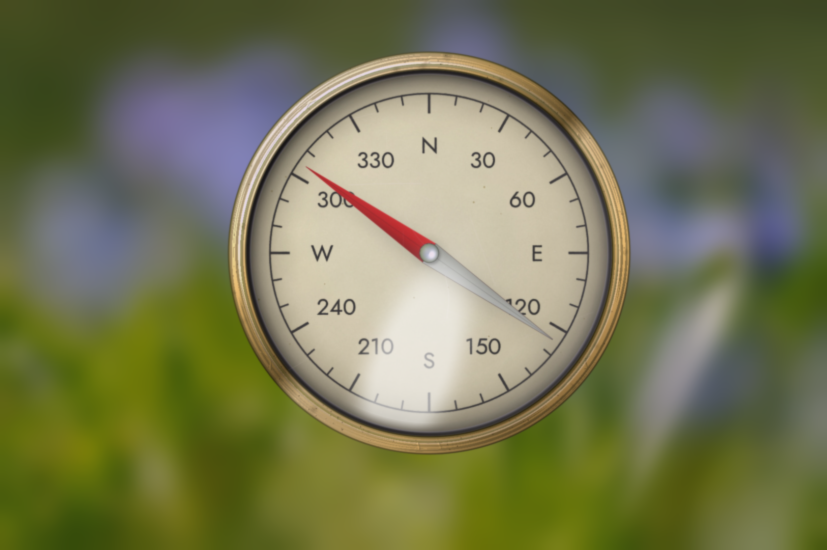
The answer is 305 °
